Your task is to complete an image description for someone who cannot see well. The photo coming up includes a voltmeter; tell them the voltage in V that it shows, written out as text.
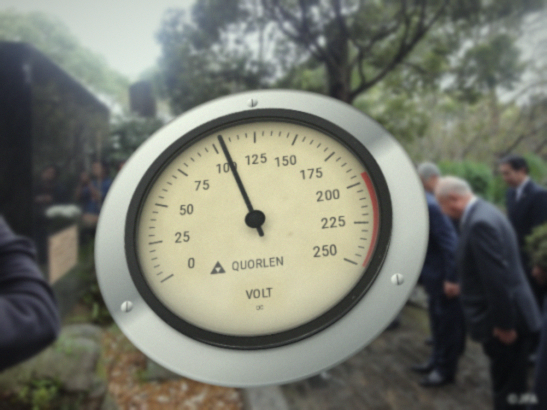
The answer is 105 V
